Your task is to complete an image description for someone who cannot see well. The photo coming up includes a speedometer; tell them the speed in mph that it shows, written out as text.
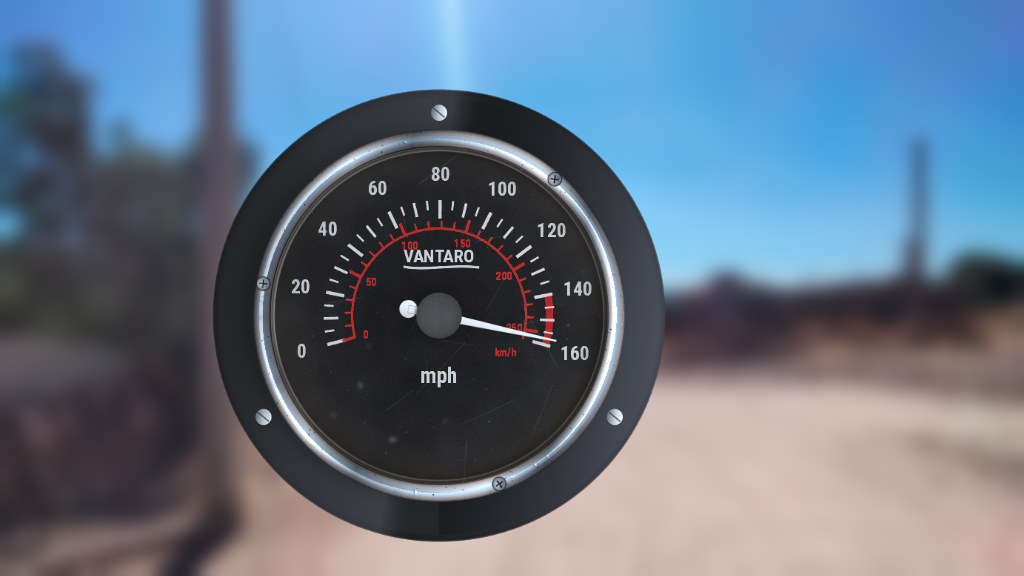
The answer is 157.5 mph
